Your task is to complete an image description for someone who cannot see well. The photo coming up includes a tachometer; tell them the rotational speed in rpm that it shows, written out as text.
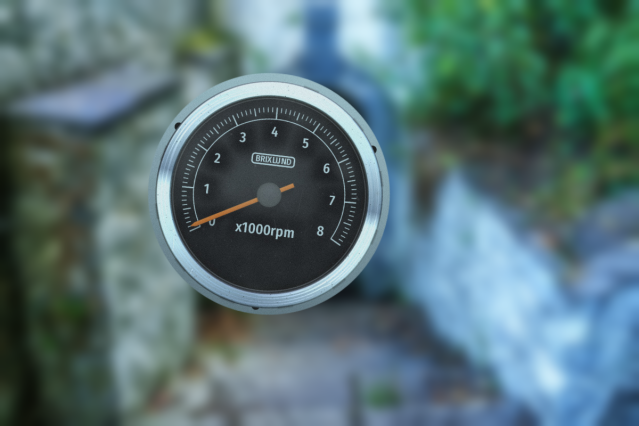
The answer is 100 rpm
